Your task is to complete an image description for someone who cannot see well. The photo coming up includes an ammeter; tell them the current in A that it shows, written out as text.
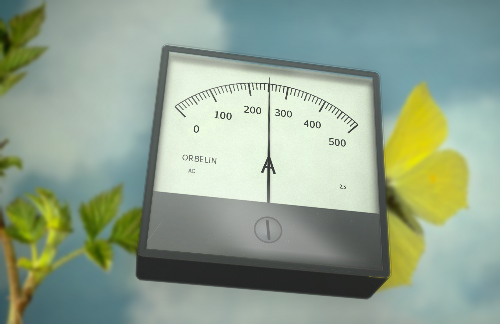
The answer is 250 A
